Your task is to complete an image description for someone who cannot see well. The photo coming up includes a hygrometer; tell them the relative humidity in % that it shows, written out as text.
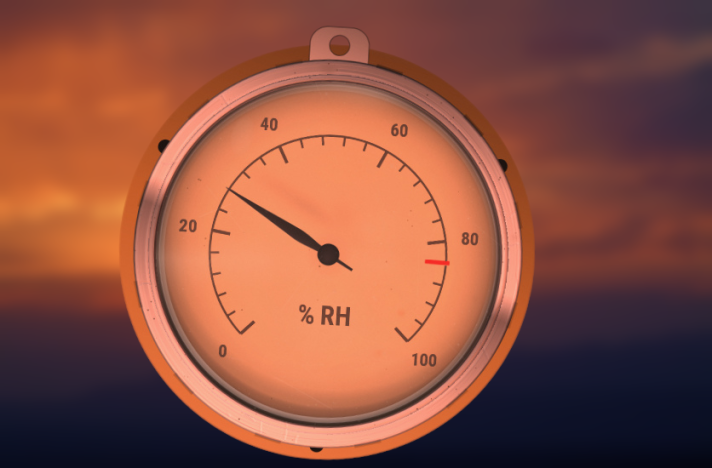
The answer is 28 %
